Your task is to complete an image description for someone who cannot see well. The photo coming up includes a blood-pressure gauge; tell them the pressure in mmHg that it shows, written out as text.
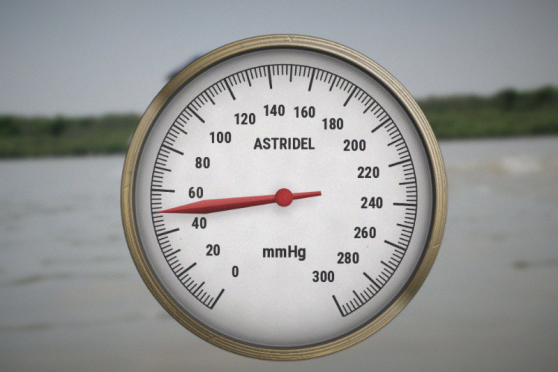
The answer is 50 mmHg
